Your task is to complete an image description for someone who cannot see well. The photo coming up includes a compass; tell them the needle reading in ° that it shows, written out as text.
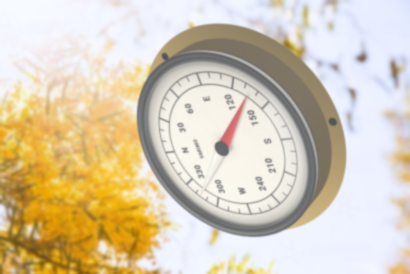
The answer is 135 °
